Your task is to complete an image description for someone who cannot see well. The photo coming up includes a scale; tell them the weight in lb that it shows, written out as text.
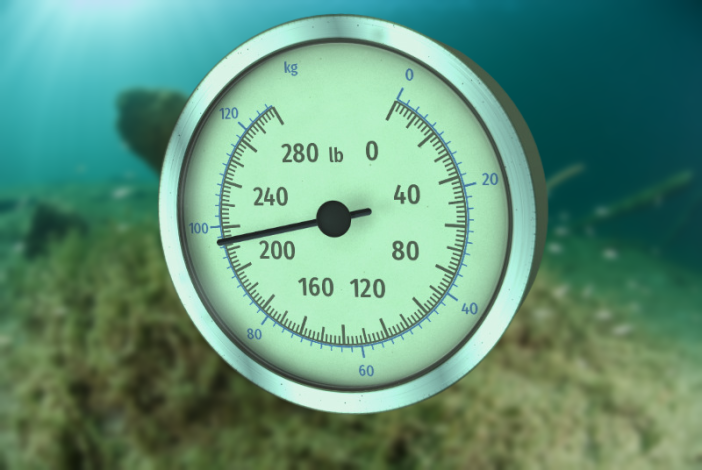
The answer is 214 lb
